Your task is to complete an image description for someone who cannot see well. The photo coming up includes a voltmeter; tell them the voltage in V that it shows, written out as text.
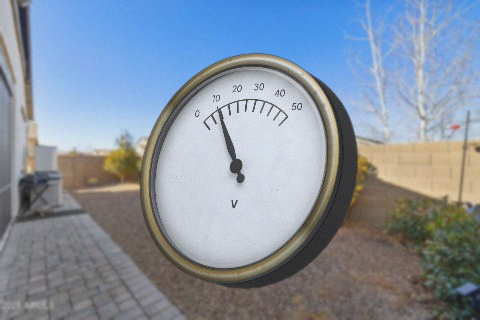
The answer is 10 V
